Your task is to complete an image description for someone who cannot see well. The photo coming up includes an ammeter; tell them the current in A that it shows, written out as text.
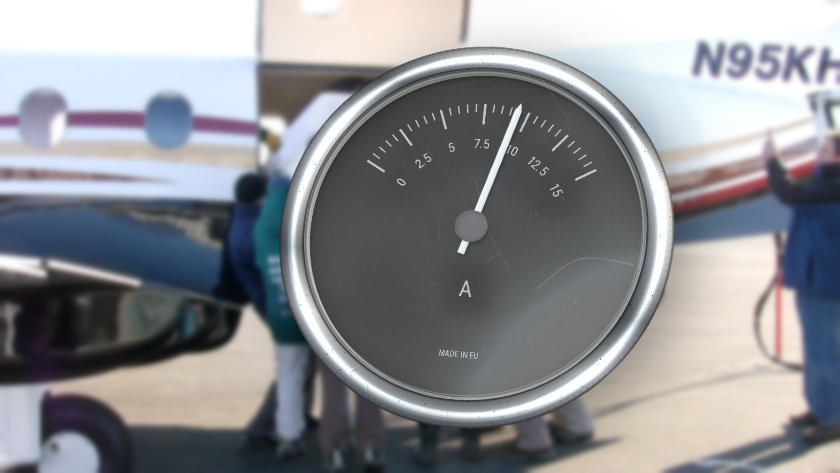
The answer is 9.5 A
